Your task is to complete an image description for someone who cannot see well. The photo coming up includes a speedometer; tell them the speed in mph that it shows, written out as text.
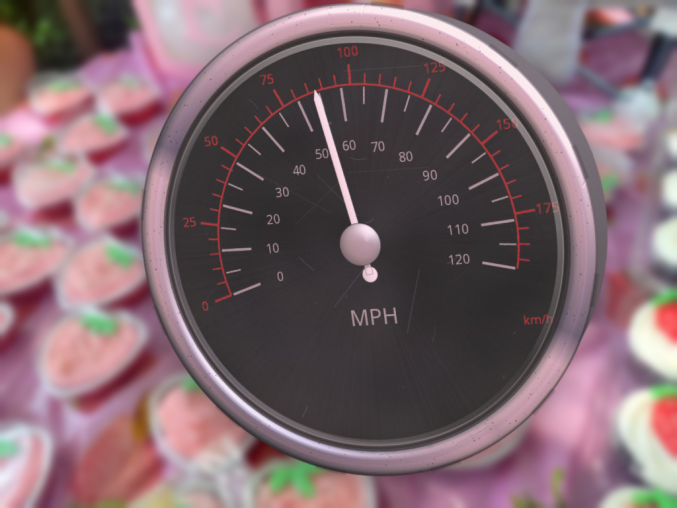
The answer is 55 mph
